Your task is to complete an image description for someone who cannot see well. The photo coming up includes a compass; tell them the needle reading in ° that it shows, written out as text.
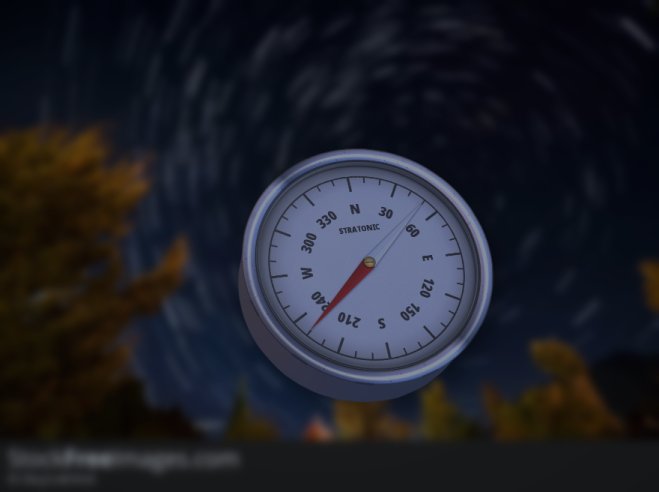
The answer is 230 °
